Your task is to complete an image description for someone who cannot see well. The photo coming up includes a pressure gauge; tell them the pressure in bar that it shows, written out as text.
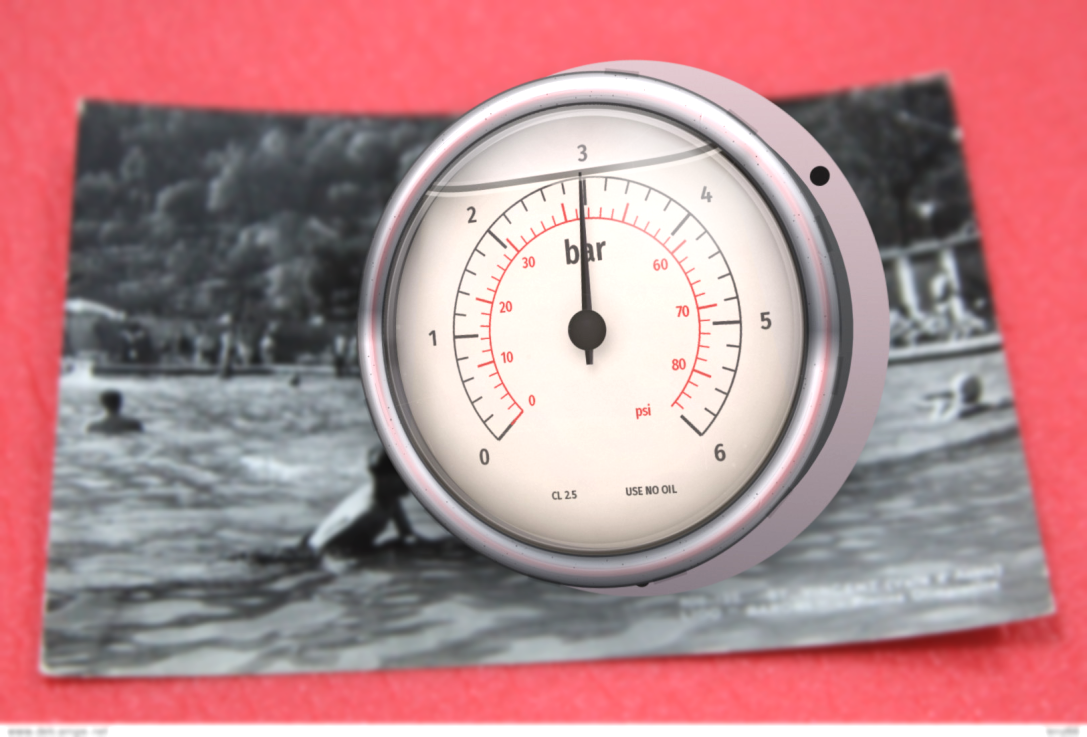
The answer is 3 bar
